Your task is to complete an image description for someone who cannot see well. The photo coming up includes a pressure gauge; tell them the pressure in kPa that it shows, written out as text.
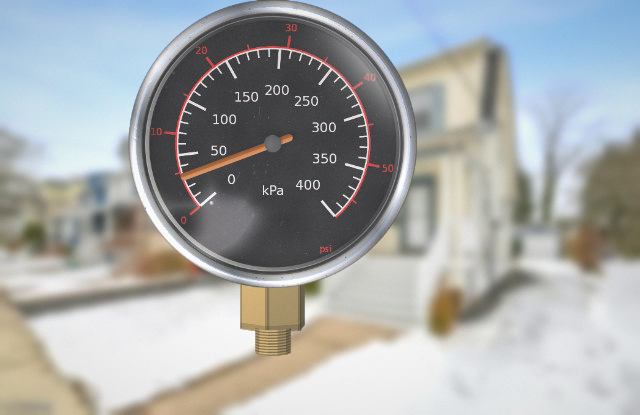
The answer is 30 kPa
